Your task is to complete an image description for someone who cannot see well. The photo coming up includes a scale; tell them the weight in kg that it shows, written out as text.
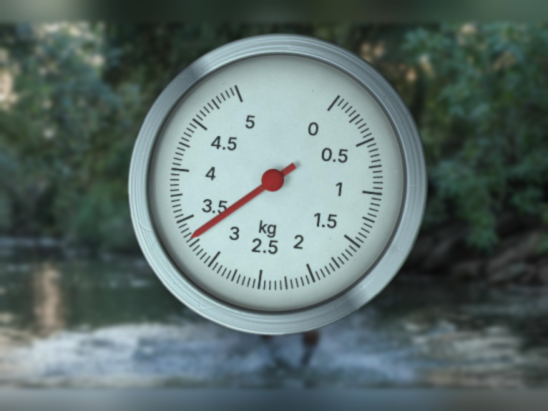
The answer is 3.3 kg
